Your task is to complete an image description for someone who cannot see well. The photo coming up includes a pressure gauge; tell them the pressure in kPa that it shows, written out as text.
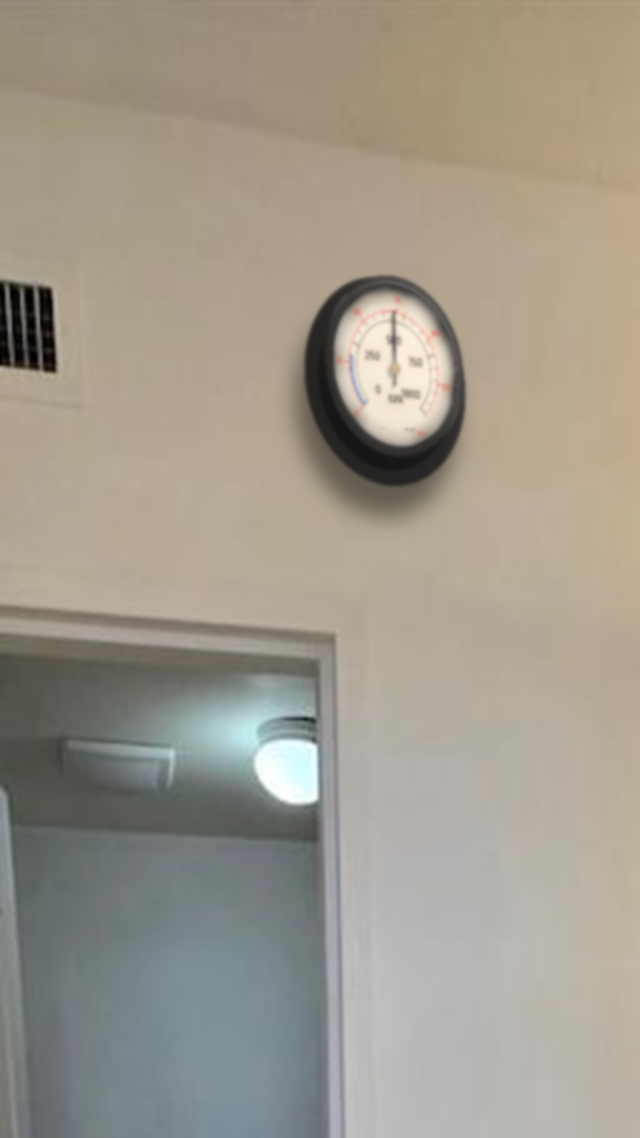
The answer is 500 kPa
